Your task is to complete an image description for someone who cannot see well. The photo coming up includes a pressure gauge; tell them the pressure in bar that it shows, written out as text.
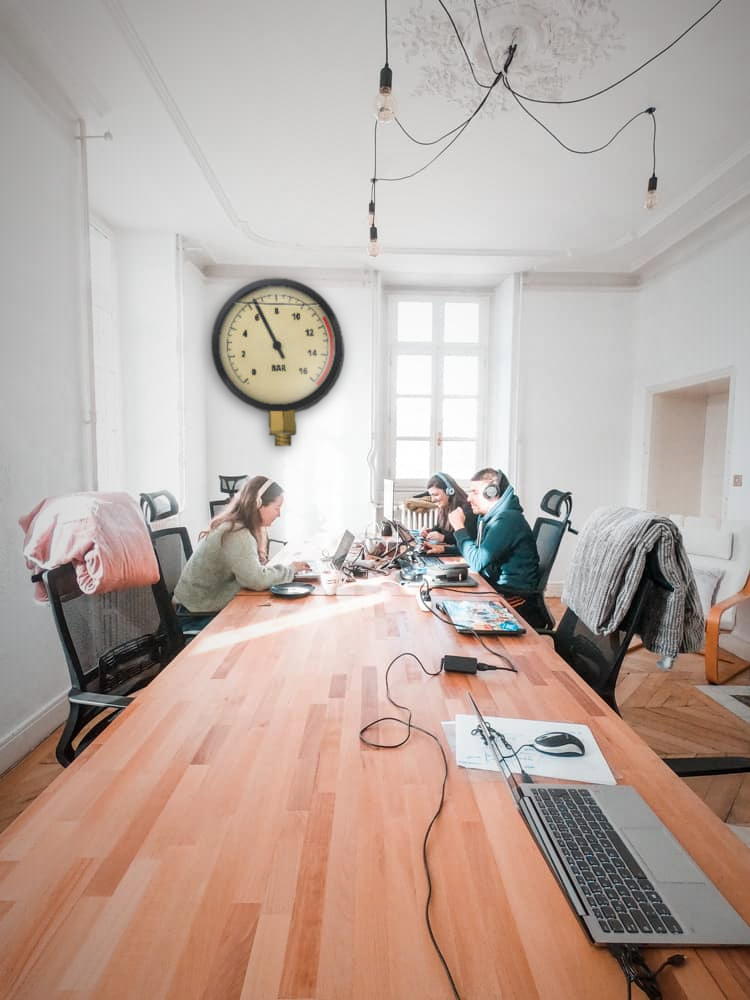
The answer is 6.5 bar
